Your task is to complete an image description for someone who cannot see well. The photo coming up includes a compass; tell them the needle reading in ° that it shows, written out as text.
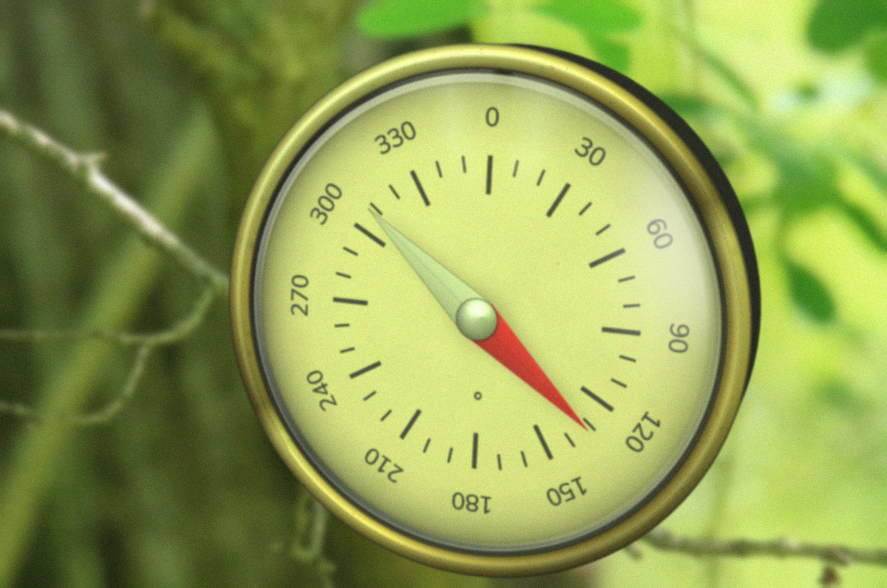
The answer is 130 °
